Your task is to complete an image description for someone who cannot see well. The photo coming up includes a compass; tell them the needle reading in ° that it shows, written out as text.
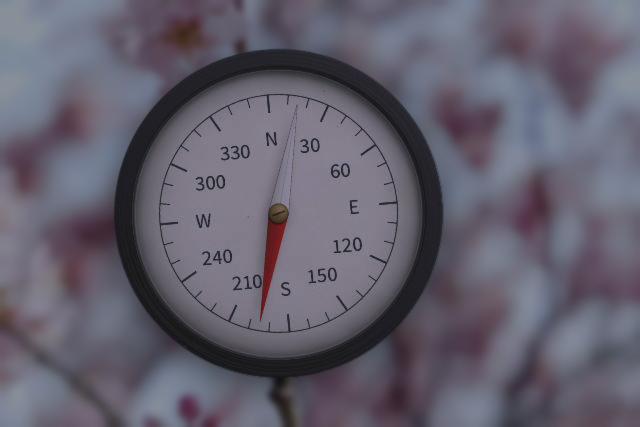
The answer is 195 °
